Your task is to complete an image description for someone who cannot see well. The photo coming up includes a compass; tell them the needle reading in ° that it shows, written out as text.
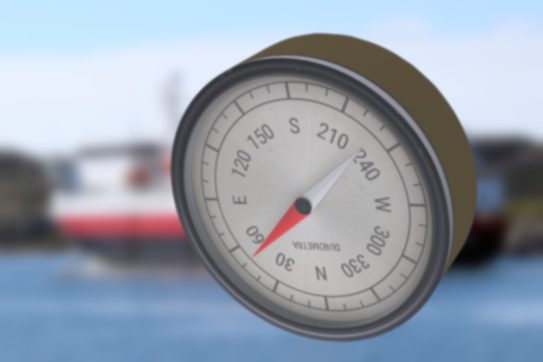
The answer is 50 °
